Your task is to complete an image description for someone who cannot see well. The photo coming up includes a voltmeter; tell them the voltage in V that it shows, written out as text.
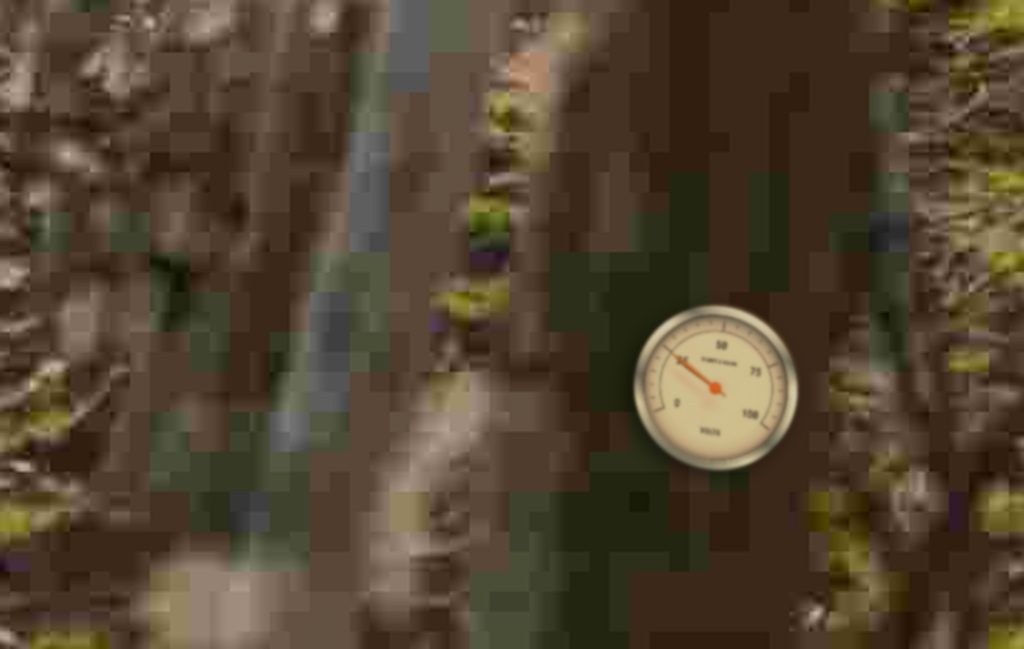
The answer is 25 V
